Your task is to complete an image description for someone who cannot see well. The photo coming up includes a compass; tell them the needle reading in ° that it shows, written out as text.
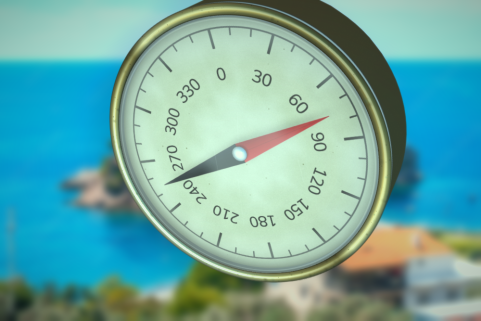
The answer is 75 °
